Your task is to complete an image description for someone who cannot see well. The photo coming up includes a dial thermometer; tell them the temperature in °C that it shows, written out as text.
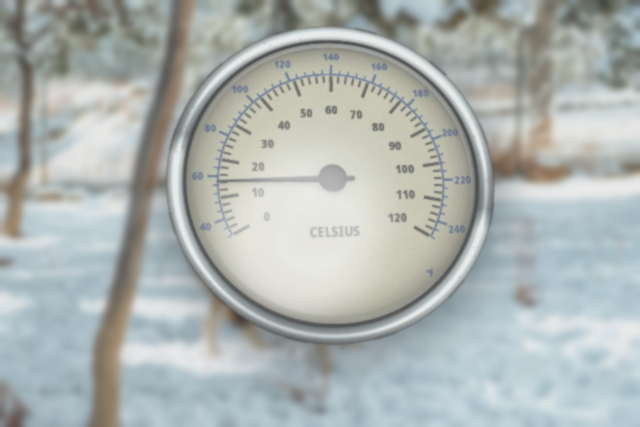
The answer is 14 °C
